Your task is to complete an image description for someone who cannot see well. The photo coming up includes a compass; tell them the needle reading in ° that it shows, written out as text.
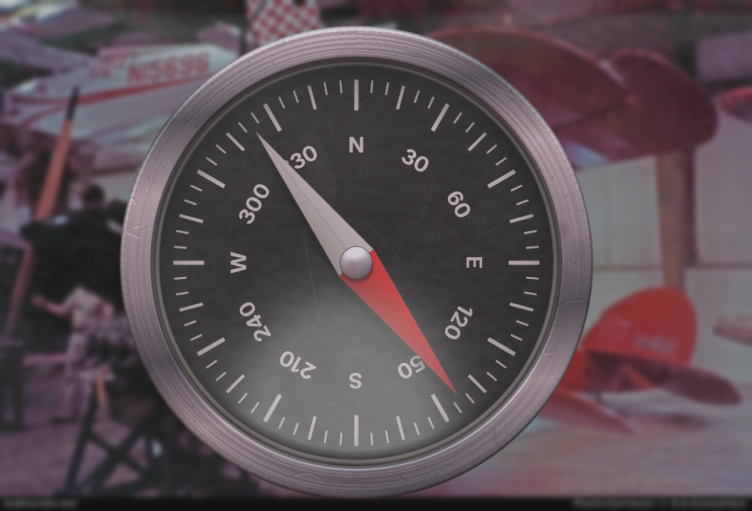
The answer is 142.5 °
